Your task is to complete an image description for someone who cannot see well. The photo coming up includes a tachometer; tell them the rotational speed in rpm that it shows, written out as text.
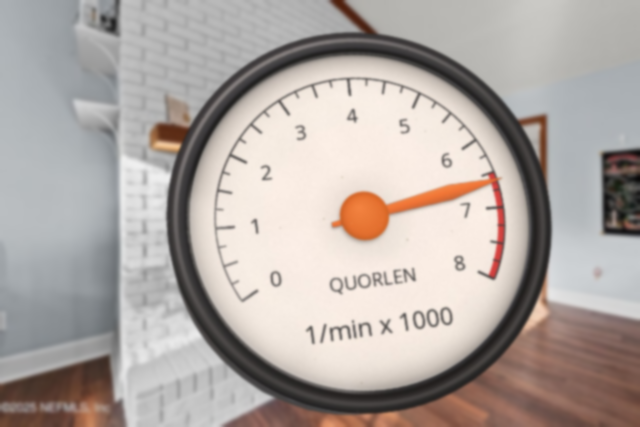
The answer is 6625 rpm
